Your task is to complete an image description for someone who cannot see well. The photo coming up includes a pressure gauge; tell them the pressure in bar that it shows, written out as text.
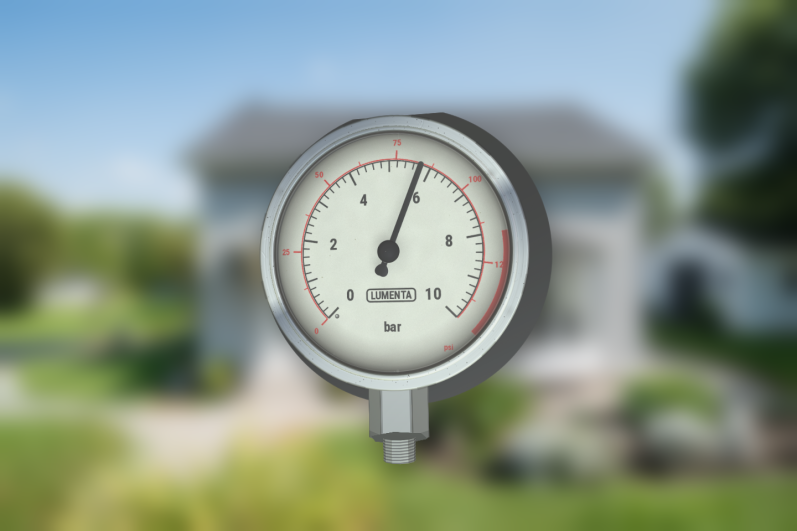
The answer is 5.8 bar
